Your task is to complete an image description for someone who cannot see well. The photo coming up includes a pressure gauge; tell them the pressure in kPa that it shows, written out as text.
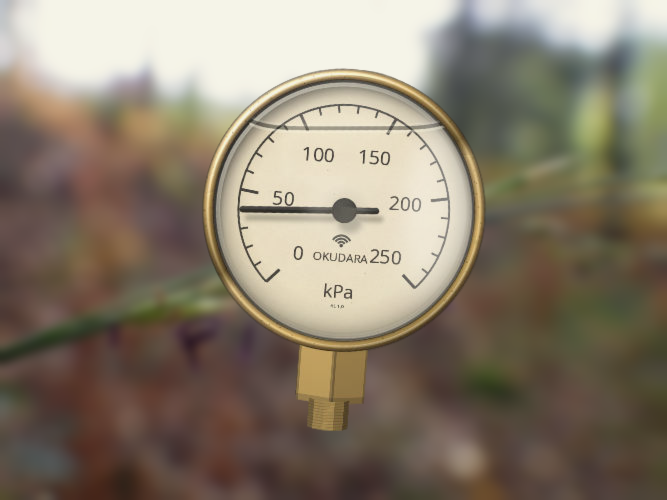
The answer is 40 kPa
